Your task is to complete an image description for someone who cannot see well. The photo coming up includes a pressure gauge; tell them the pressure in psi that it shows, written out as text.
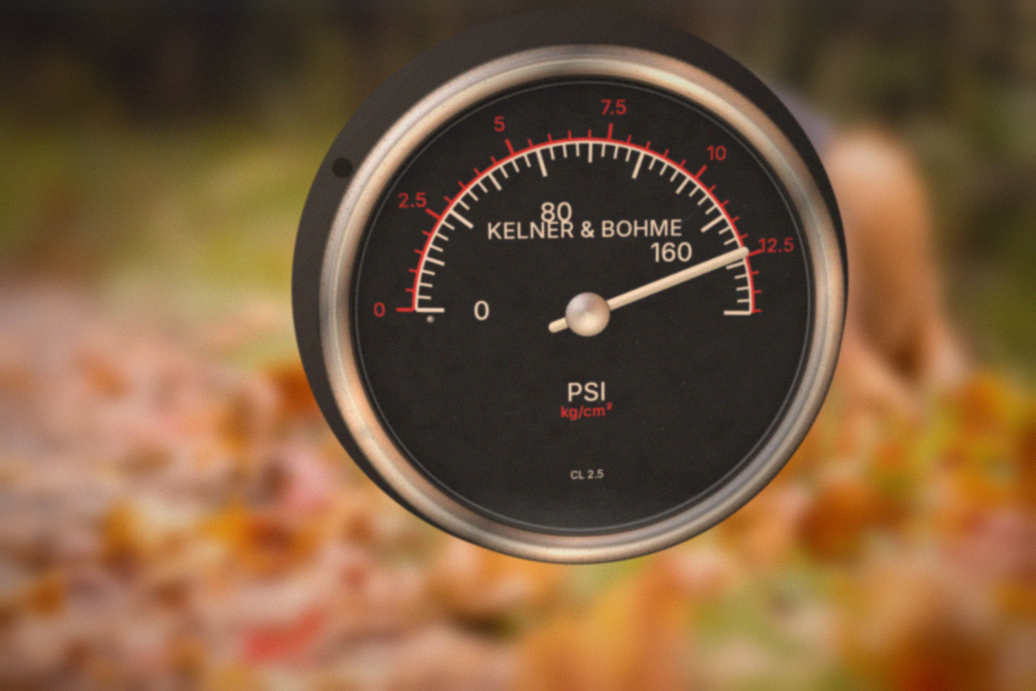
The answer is 175 psi
